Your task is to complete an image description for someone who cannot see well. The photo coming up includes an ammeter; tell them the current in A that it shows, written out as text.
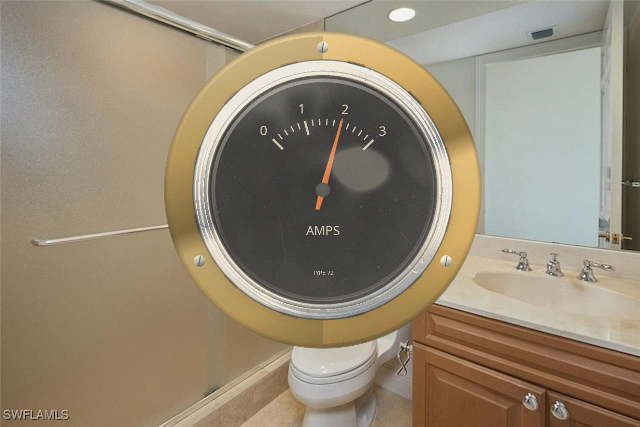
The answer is 2 A
